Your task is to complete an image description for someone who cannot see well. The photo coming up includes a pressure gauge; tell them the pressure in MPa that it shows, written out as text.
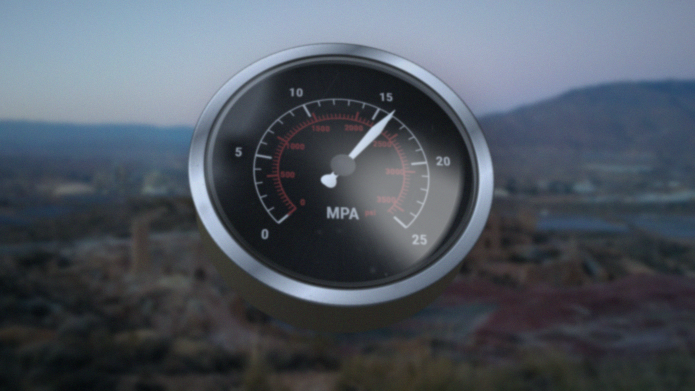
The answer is 16 MPa
